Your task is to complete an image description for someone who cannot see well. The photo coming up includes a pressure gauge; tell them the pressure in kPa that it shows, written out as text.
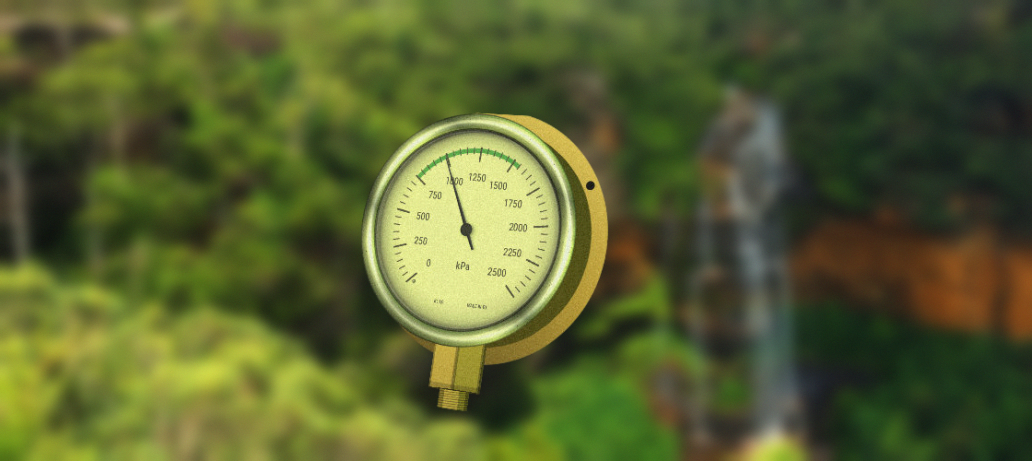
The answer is 1000 kPa
